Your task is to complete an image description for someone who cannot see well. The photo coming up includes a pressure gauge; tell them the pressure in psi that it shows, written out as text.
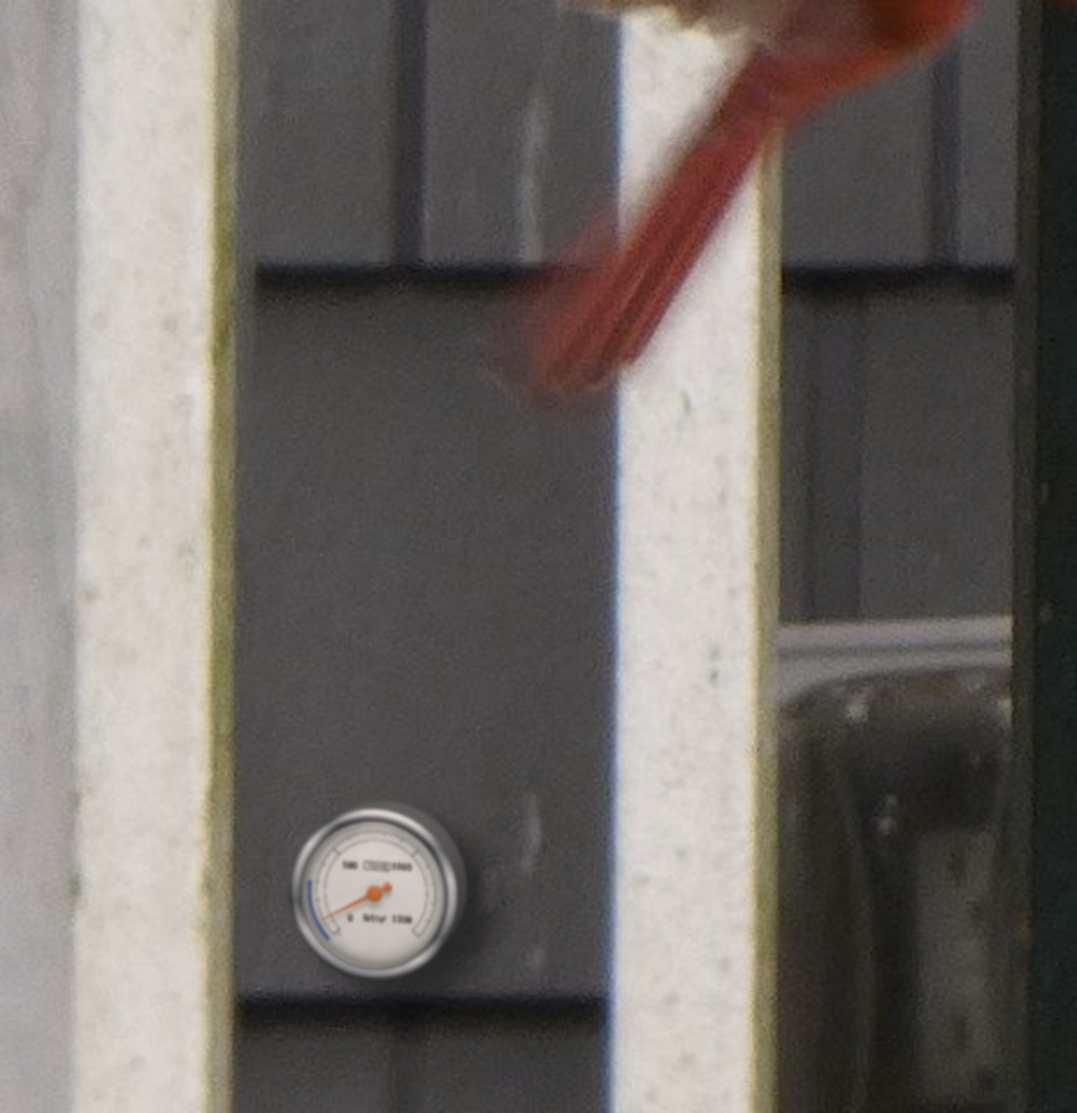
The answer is 100 psi
